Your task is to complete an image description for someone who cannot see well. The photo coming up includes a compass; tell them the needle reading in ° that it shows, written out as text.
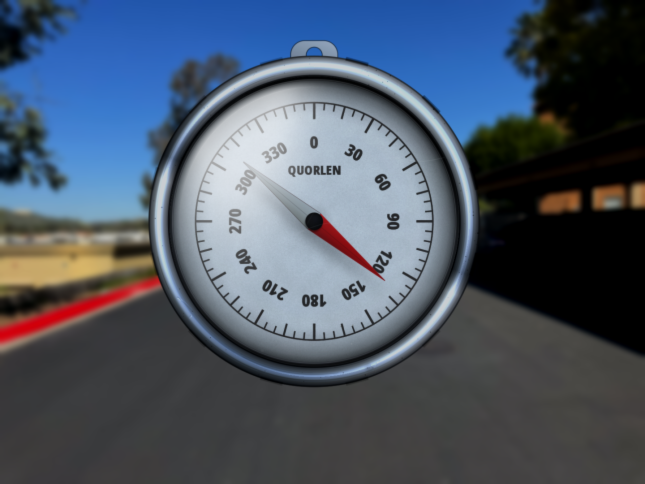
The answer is 130 °
